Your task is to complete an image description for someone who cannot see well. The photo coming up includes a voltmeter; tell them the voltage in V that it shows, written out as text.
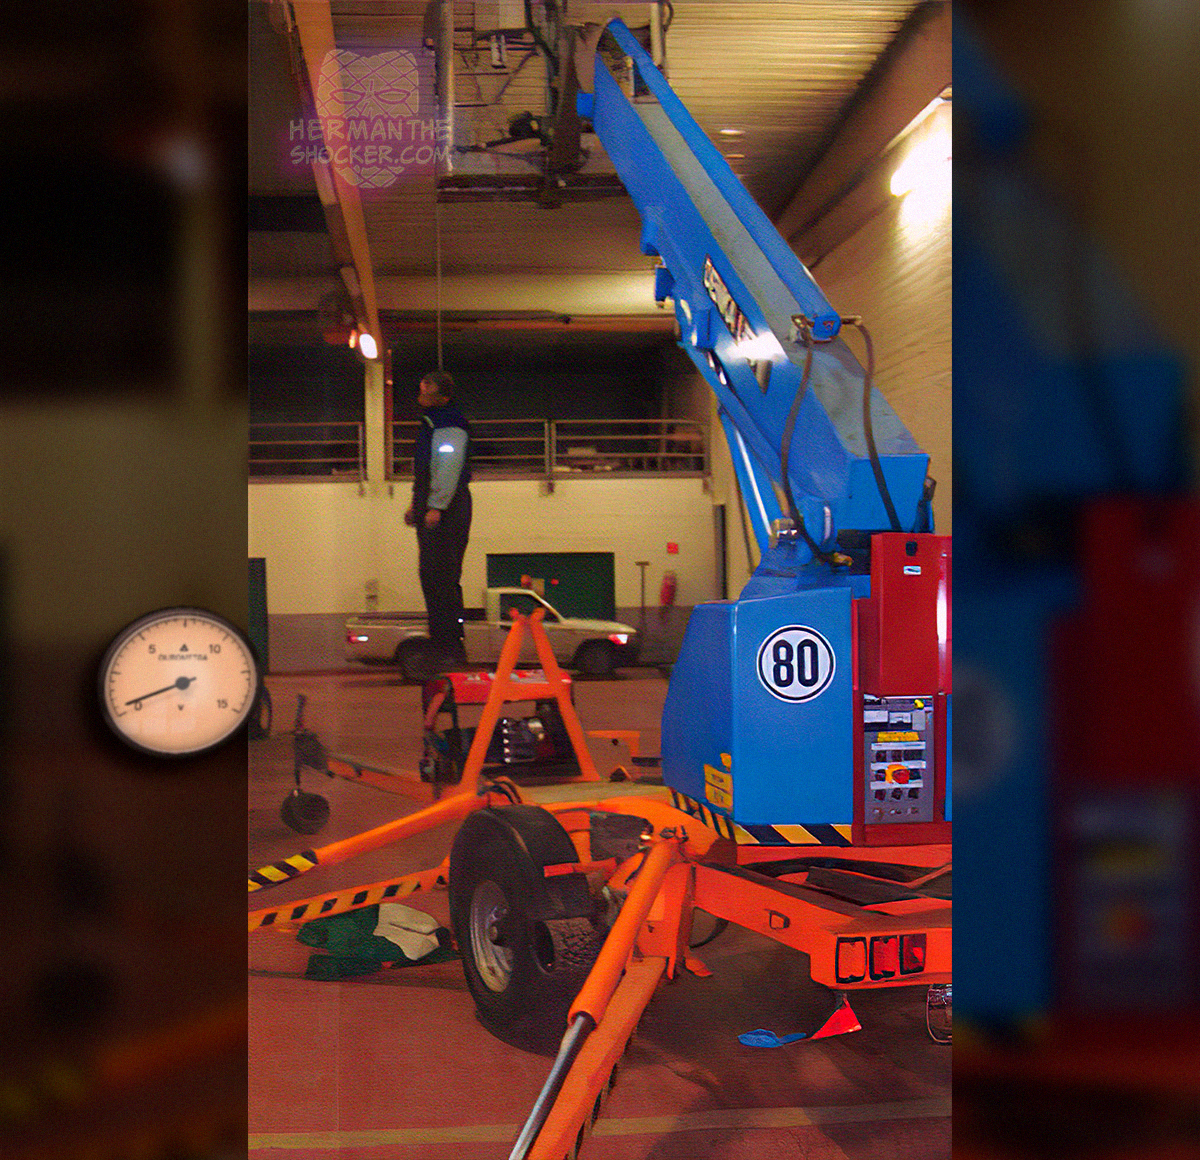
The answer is 0.5 V
